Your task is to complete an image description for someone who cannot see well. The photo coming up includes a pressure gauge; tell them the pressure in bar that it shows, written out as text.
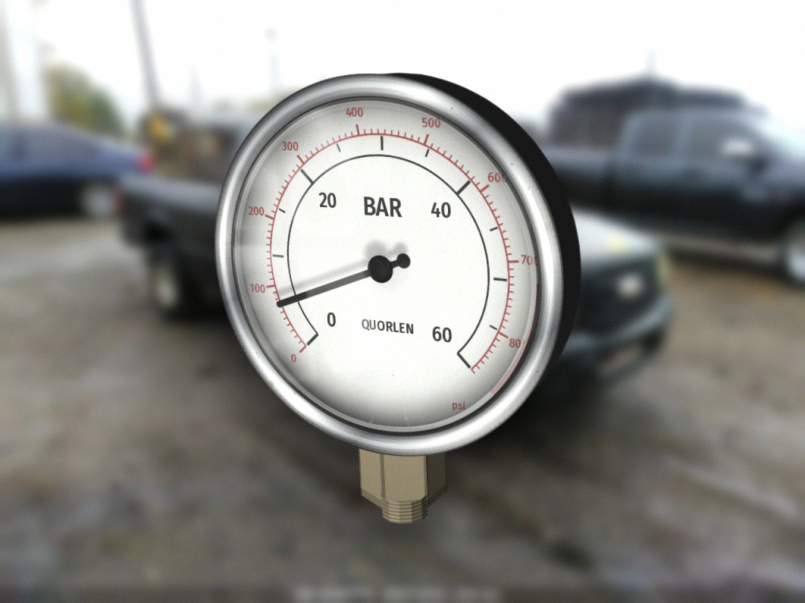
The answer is 5 bar
